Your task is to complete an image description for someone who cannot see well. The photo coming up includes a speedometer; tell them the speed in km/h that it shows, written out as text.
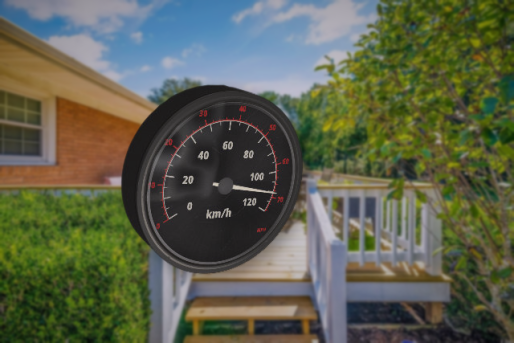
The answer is 110 km/h
